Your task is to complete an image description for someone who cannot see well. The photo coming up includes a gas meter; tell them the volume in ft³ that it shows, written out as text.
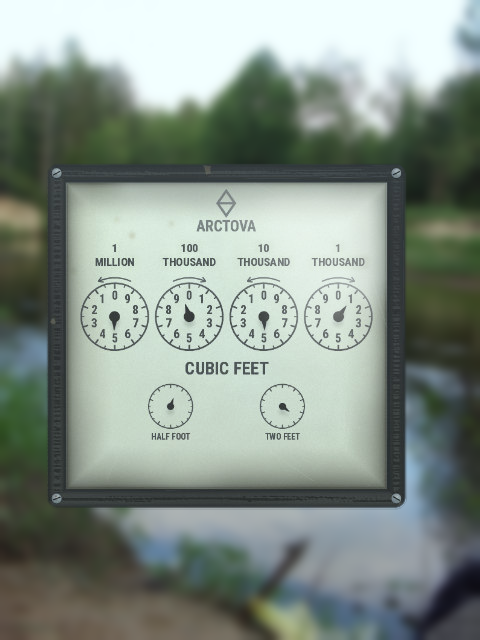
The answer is 495100 ft³
